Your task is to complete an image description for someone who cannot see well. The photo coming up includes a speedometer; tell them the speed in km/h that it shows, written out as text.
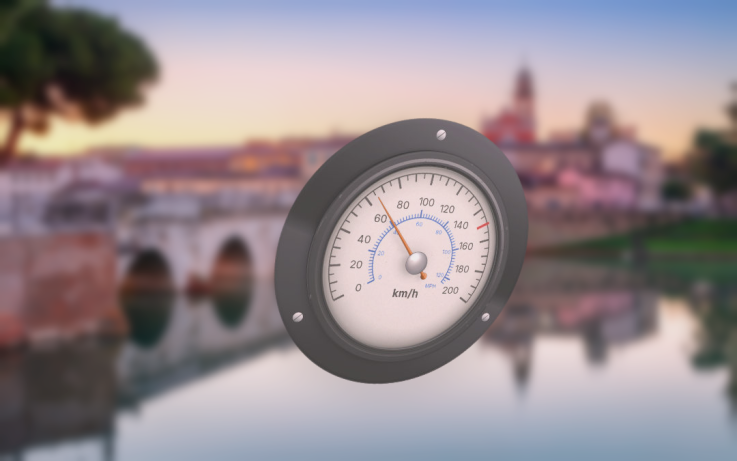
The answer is 65 km/h
